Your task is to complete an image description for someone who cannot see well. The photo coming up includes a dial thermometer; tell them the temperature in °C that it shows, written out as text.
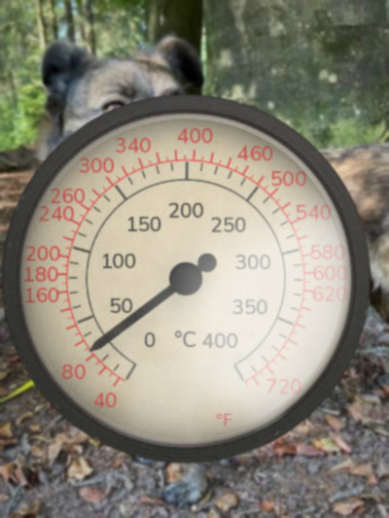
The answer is 30 °C
